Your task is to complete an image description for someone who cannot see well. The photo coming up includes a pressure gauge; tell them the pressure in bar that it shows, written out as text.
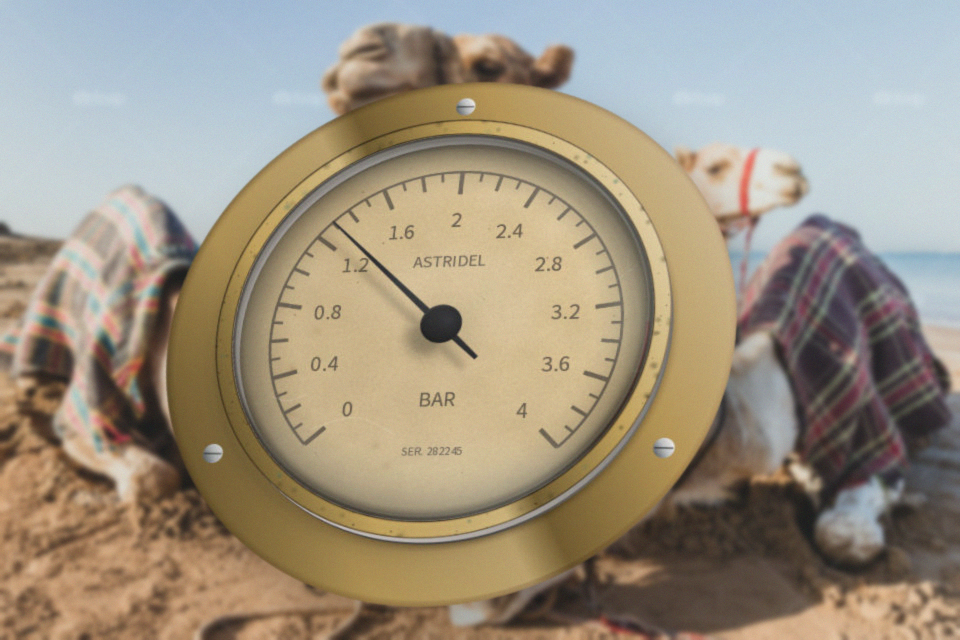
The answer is 1.3 bar
